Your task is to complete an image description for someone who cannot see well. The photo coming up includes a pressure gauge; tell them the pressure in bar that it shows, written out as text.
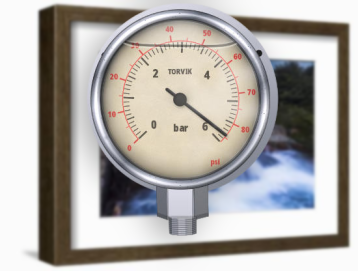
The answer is 5.8 bar
